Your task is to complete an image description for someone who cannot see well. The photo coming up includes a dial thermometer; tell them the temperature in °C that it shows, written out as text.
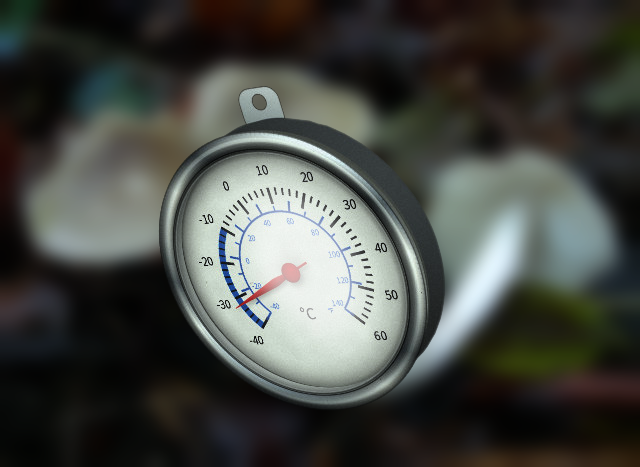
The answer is -32 °C
